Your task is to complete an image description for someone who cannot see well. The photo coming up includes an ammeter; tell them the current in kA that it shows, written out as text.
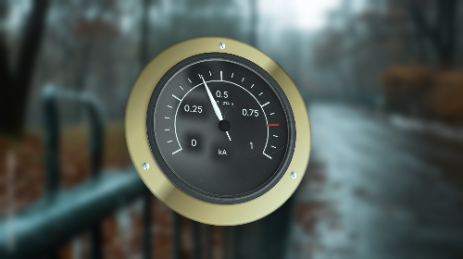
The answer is 0.4 kA
